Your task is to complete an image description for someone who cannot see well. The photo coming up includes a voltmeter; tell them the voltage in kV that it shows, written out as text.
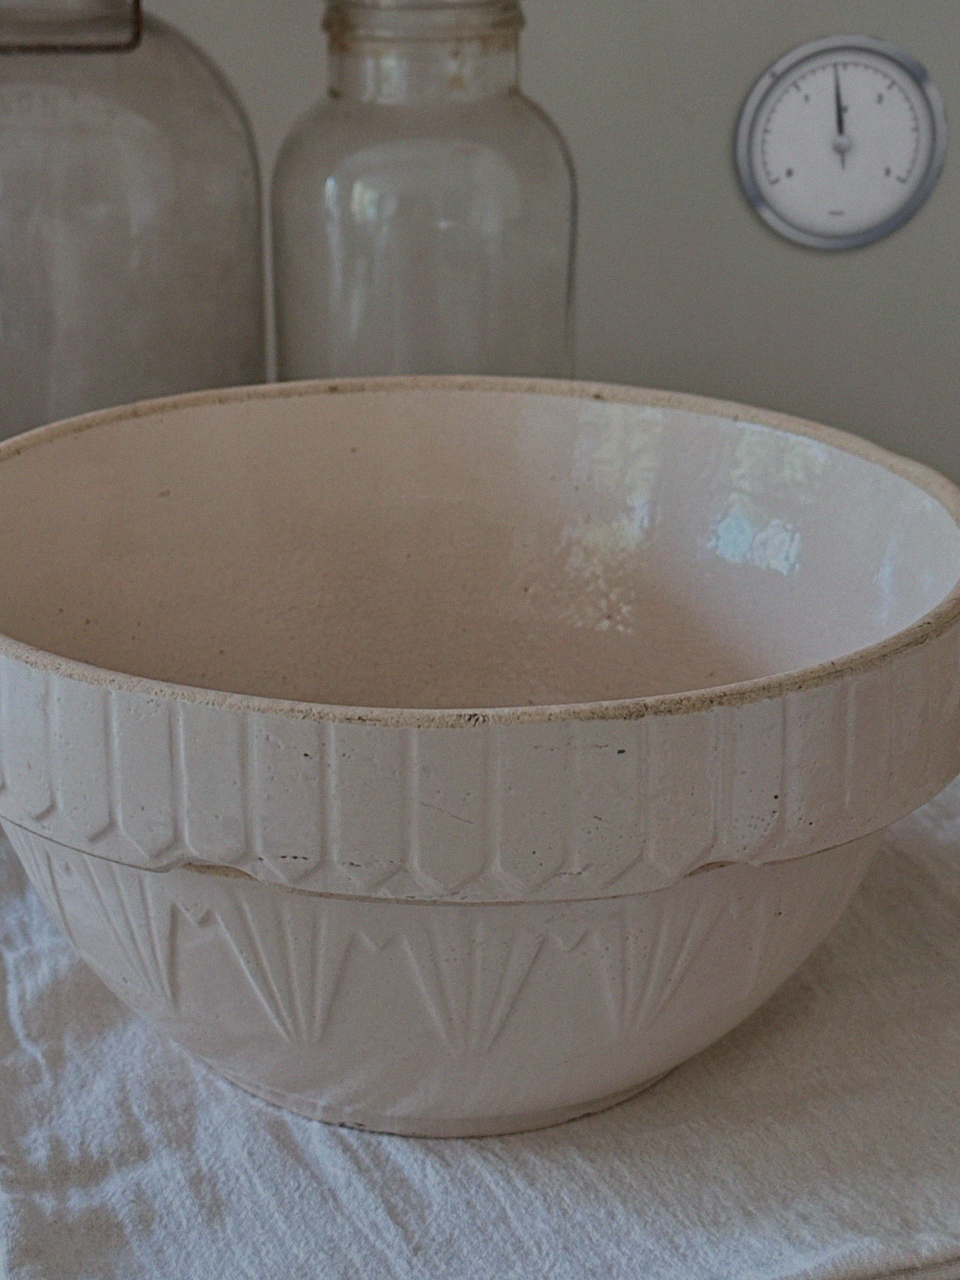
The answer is 1.4 kV
